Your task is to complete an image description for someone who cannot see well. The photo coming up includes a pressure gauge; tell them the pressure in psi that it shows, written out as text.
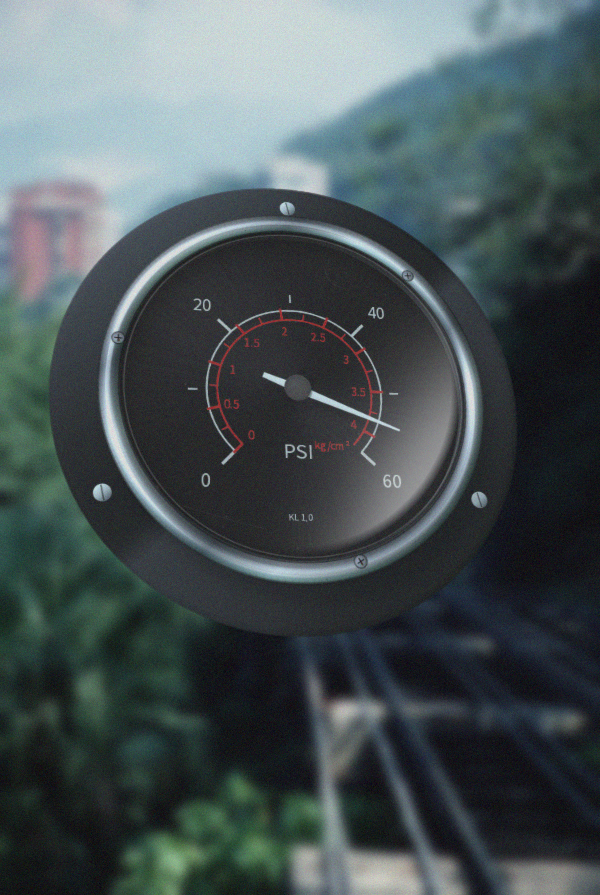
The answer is 55 psi
